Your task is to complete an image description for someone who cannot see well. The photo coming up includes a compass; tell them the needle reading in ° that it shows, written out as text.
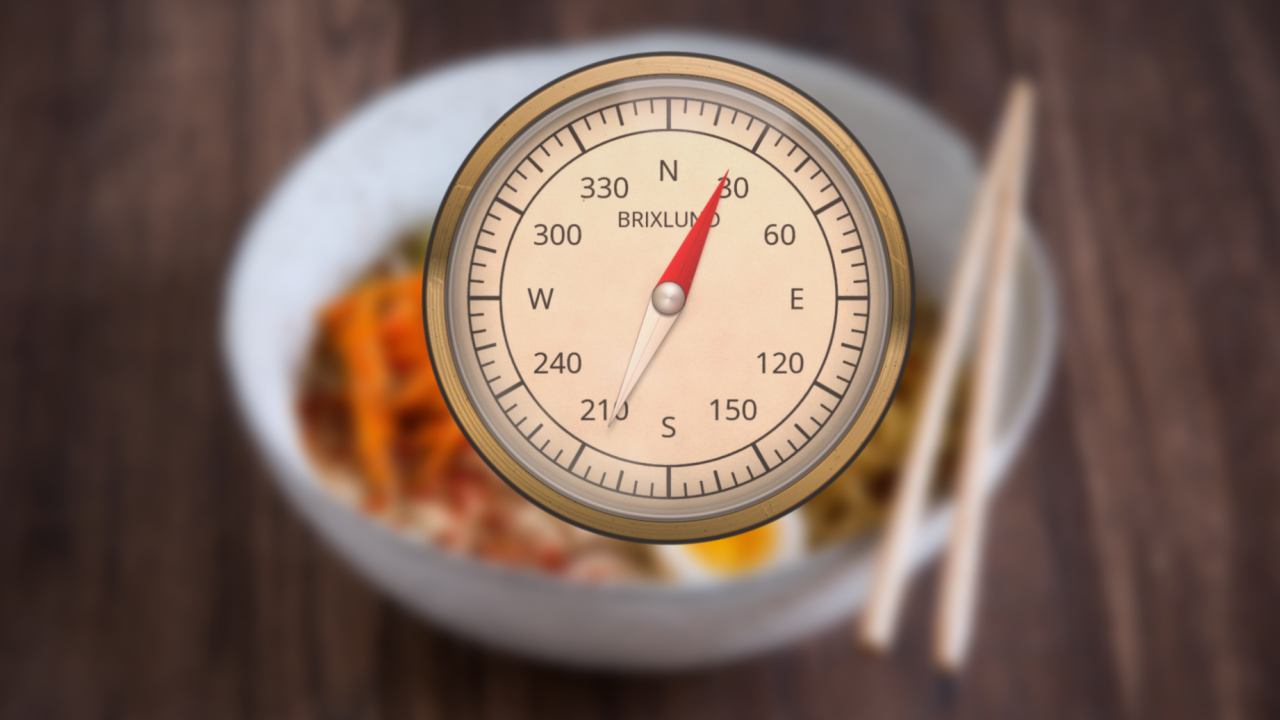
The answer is 25 °
